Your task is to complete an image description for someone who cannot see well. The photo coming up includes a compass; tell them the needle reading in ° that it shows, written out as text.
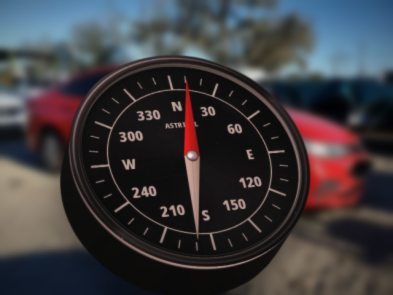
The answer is 10 °
